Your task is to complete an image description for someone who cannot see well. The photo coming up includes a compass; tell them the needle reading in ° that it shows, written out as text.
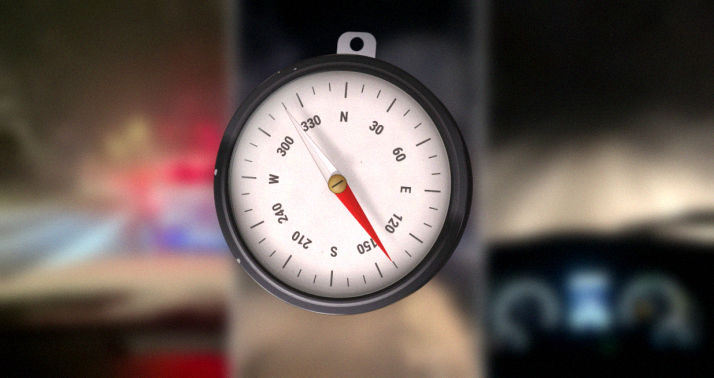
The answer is 140 °
